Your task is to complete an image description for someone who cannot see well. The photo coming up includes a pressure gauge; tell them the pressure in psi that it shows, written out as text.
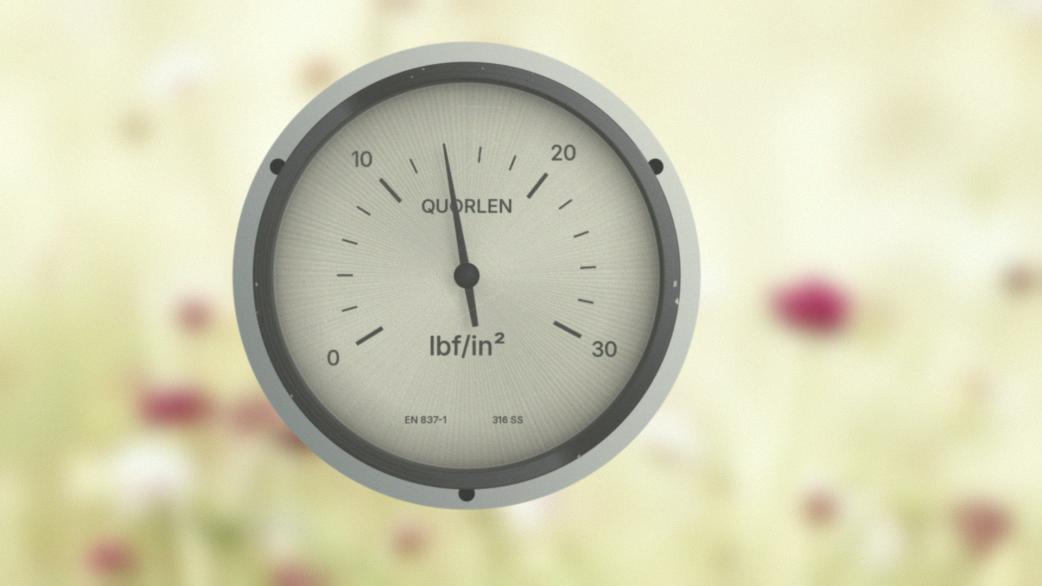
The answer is 14 psi
